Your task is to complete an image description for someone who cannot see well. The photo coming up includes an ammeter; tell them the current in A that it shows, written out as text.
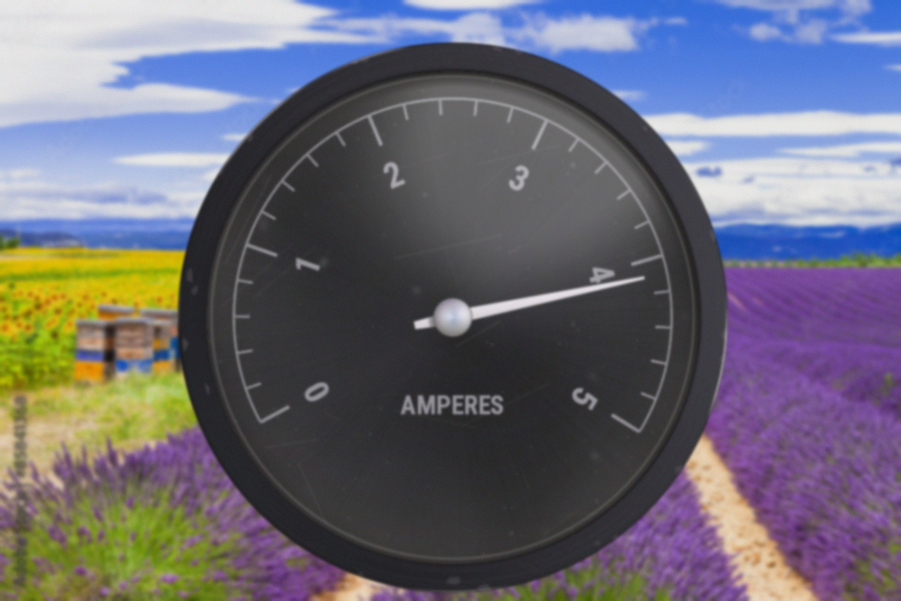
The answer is 4.1 A
